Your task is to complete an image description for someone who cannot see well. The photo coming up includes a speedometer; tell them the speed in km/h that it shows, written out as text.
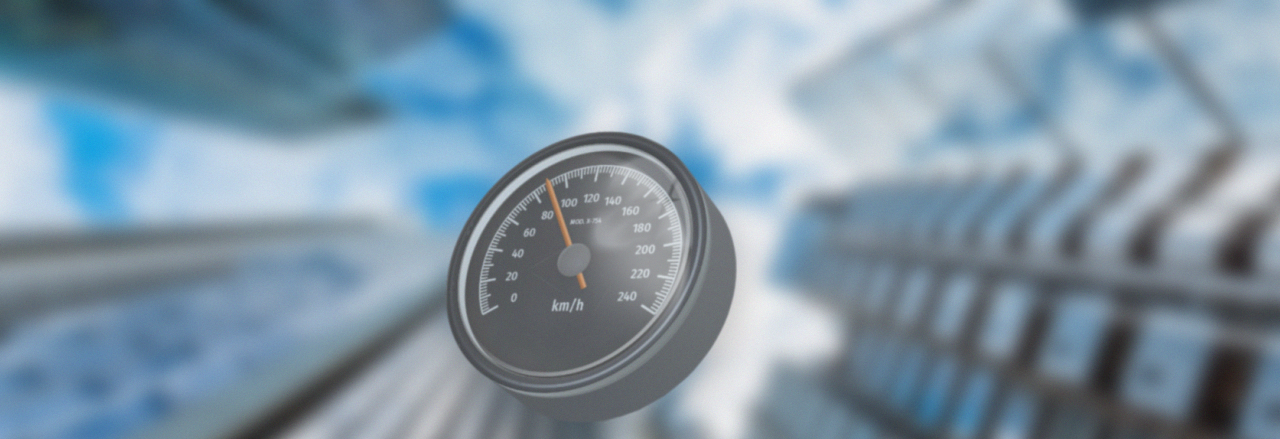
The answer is 90 km/h
